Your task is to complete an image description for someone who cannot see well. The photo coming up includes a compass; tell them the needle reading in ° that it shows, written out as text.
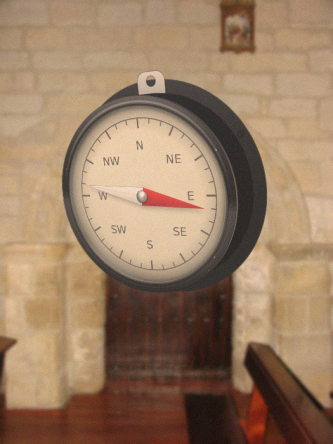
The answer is 100 °
